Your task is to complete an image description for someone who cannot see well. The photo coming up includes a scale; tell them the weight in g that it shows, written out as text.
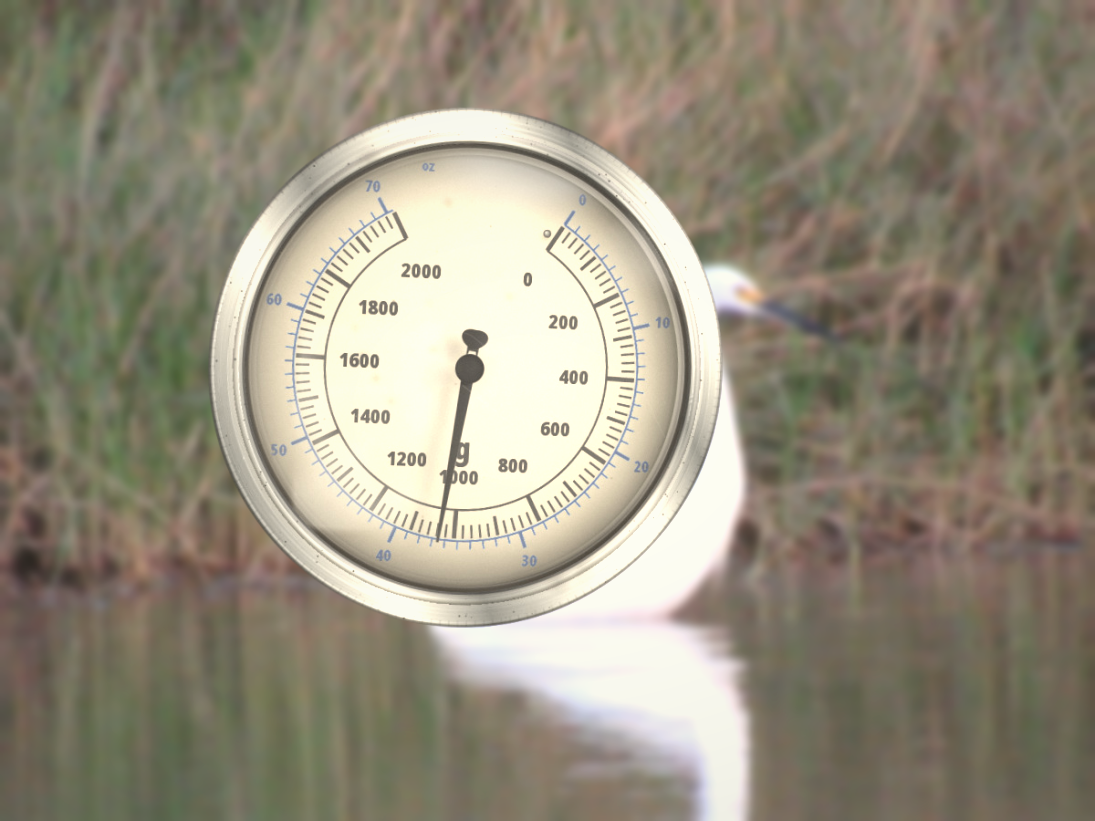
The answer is 1040 g
